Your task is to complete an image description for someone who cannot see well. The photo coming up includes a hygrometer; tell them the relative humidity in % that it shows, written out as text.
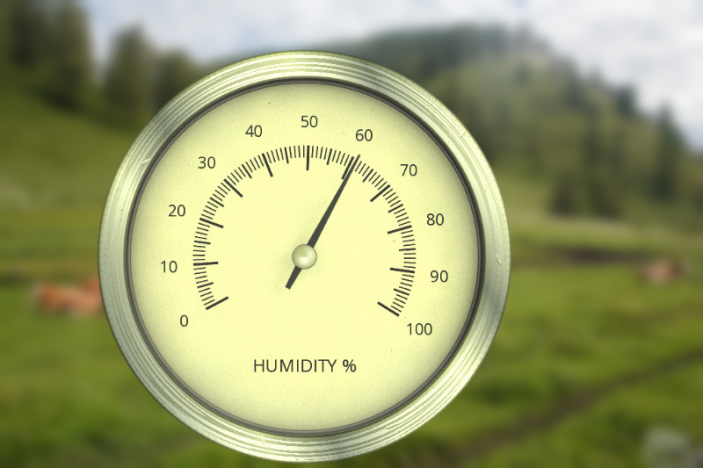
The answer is 61 %
